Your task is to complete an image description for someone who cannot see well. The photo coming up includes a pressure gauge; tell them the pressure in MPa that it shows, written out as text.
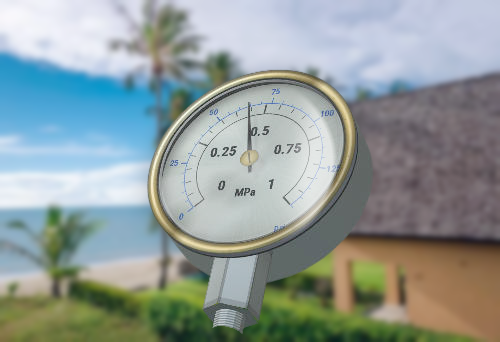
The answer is 0.45 MPa
